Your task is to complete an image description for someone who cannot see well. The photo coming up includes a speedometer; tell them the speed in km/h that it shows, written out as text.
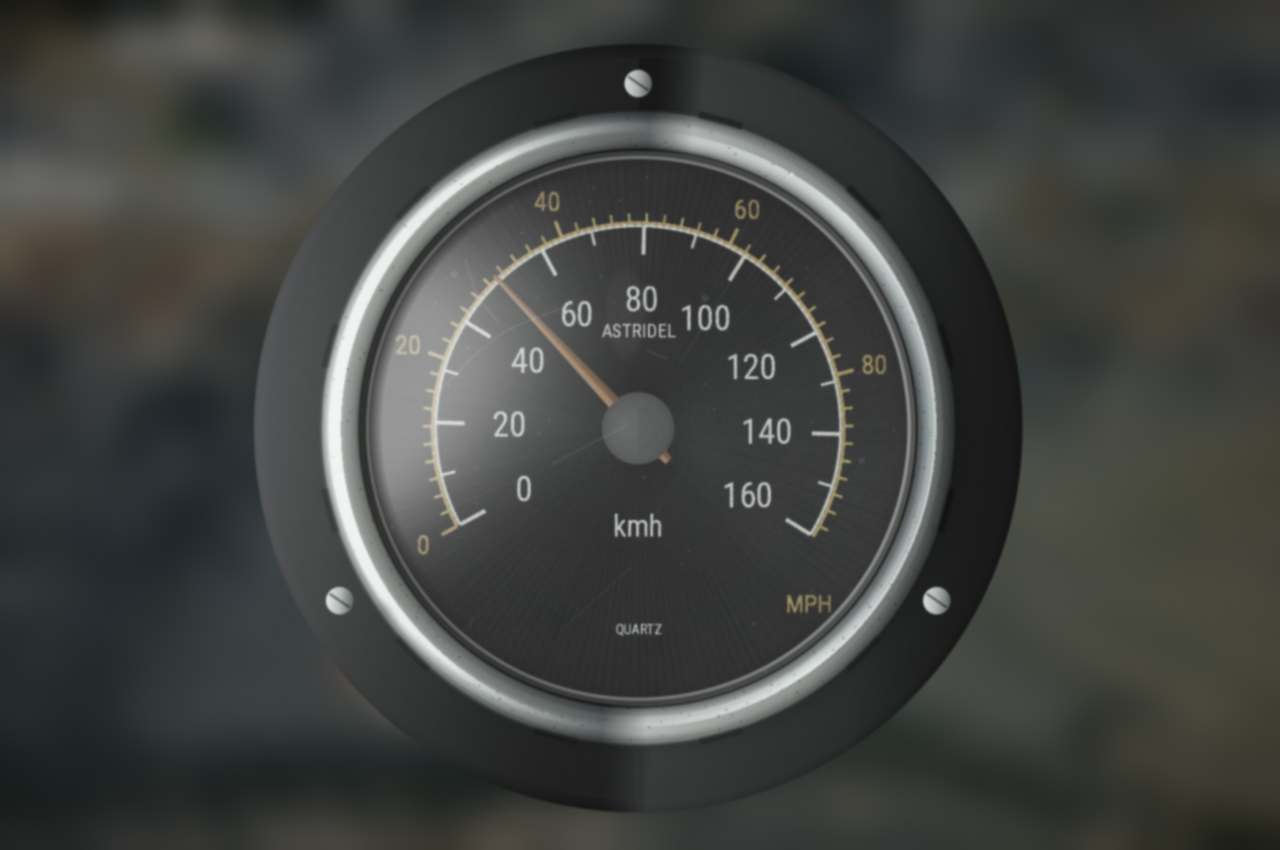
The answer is 50 km/h
